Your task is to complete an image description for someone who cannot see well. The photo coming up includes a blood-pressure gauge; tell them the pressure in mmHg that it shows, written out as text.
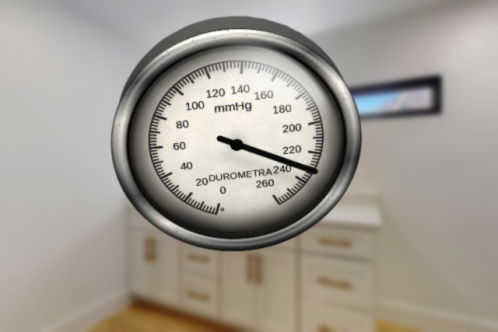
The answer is 230 mmHg
